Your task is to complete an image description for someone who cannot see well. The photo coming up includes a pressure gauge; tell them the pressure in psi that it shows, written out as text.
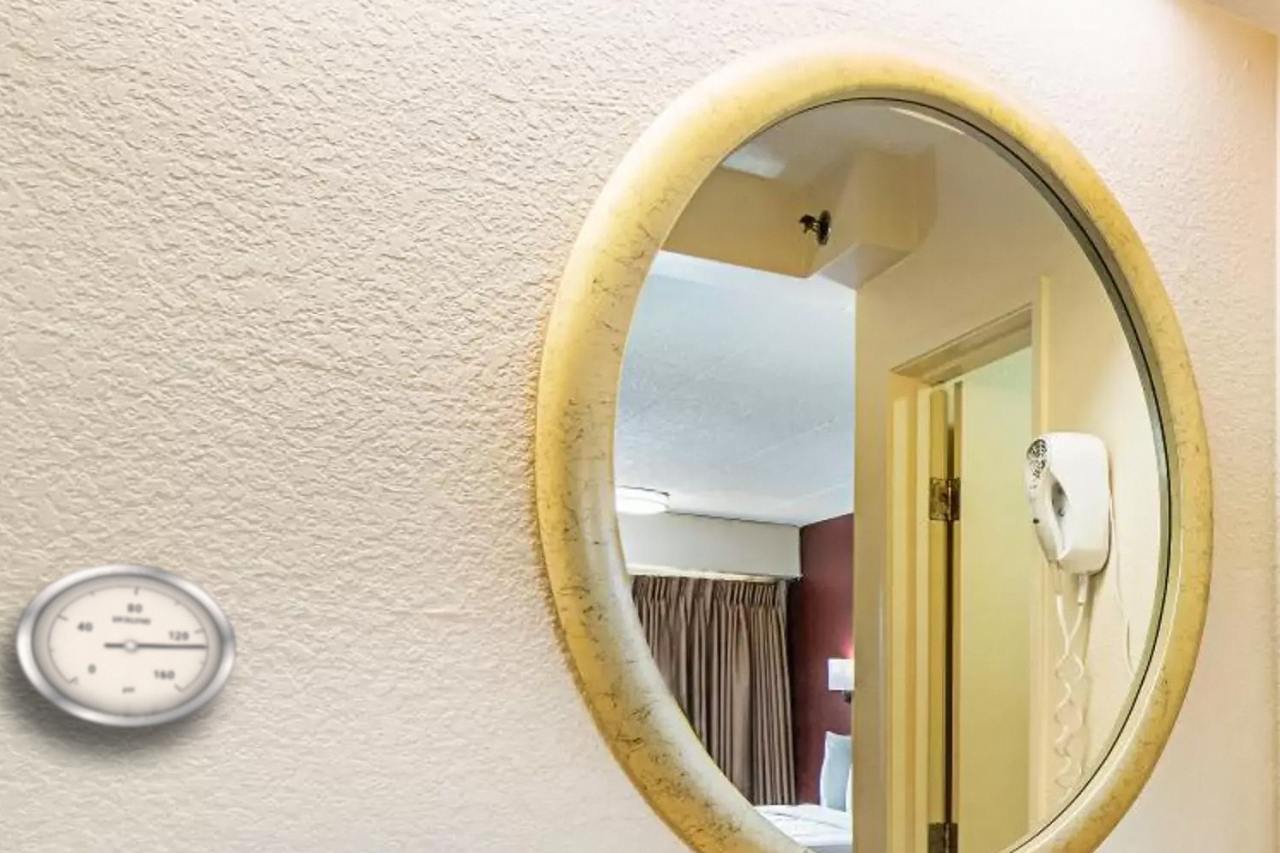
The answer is 130 psi
